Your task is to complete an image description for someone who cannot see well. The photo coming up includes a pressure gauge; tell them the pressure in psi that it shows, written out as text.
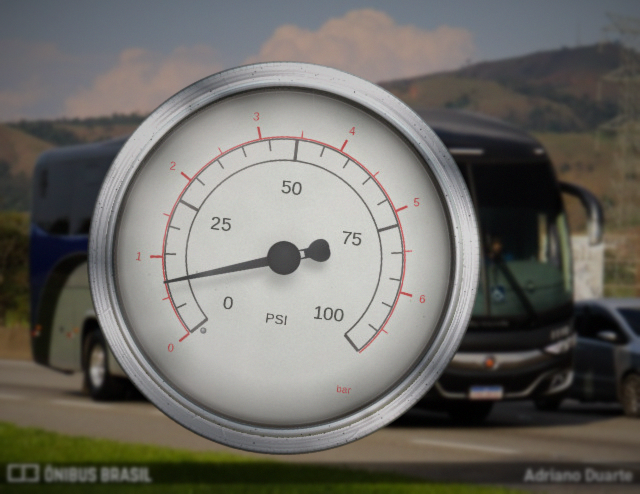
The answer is 10 psi
